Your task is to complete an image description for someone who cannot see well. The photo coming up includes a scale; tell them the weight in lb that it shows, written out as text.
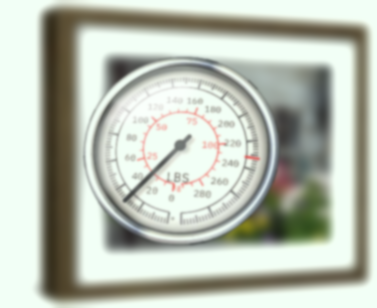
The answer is 30 lb
